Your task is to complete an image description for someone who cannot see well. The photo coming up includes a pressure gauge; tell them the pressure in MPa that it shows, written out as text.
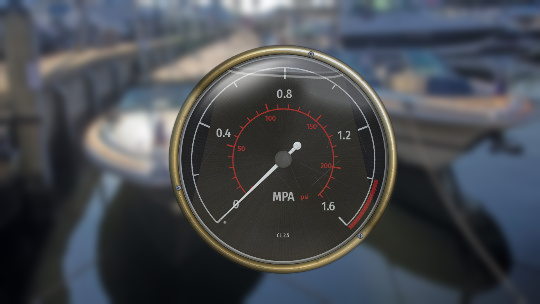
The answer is 0 MPa
